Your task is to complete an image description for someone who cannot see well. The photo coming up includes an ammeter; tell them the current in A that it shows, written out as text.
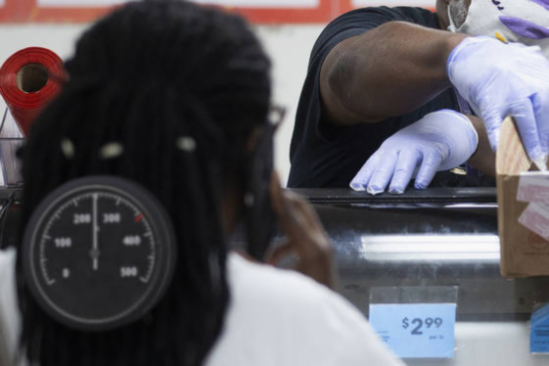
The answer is 250 A
